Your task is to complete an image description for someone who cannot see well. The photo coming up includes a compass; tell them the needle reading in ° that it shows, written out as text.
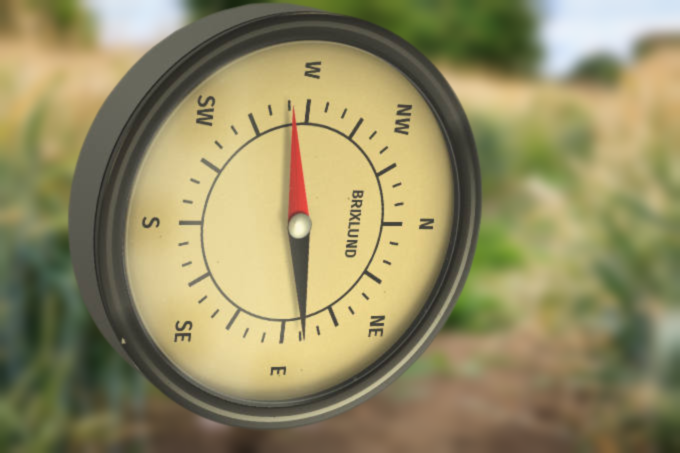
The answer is 260 °
